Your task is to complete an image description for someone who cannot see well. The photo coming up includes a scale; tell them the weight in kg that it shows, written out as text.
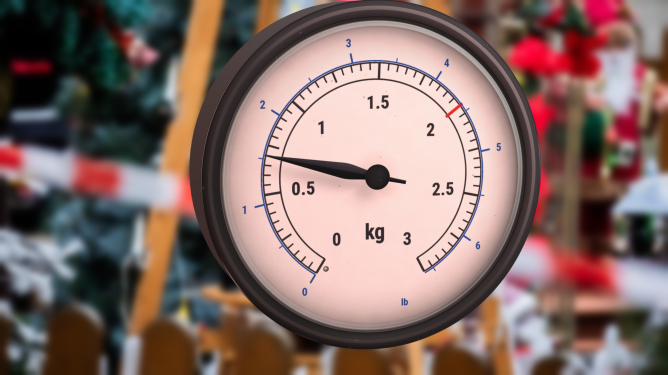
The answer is 0.7 kg
